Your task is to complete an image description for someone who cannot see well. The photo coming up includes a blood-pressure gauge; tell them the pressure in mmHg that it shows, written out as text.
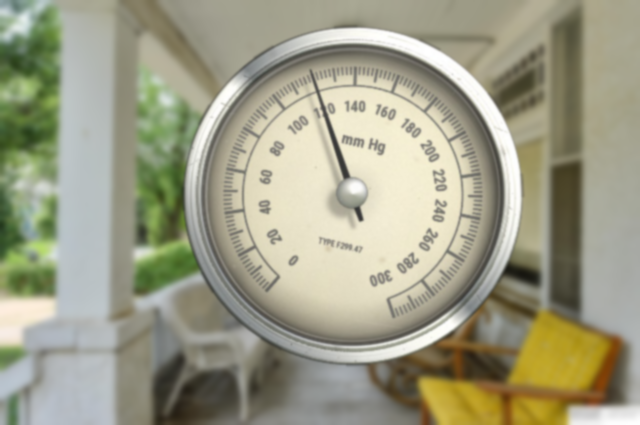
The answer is 120 mmHg
